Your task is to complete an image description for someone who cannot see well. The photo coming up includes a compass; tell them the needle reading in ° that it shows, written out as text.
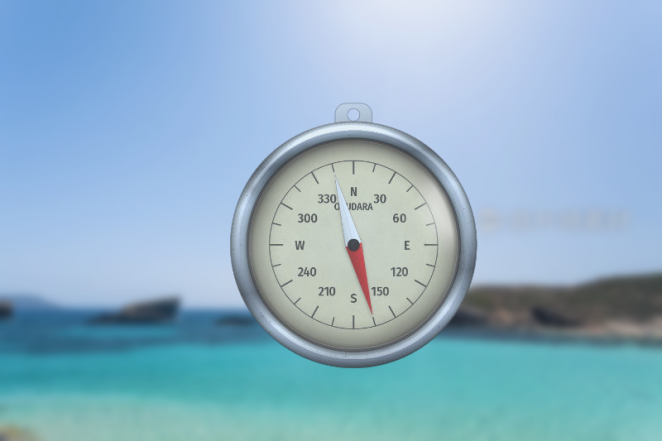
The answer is 165 °
